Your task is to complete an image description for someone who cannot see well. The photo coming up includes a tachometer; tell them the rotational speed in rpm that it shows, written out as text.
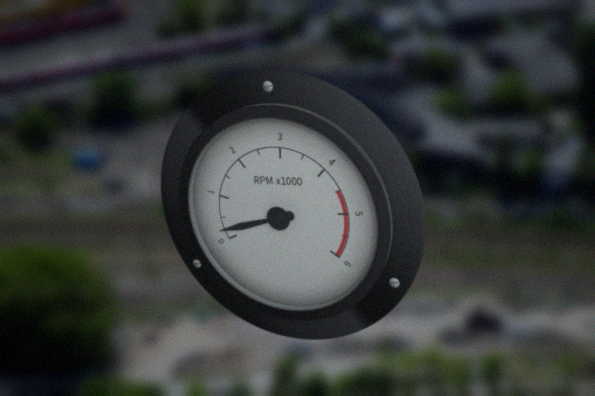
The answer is 250 rpm
